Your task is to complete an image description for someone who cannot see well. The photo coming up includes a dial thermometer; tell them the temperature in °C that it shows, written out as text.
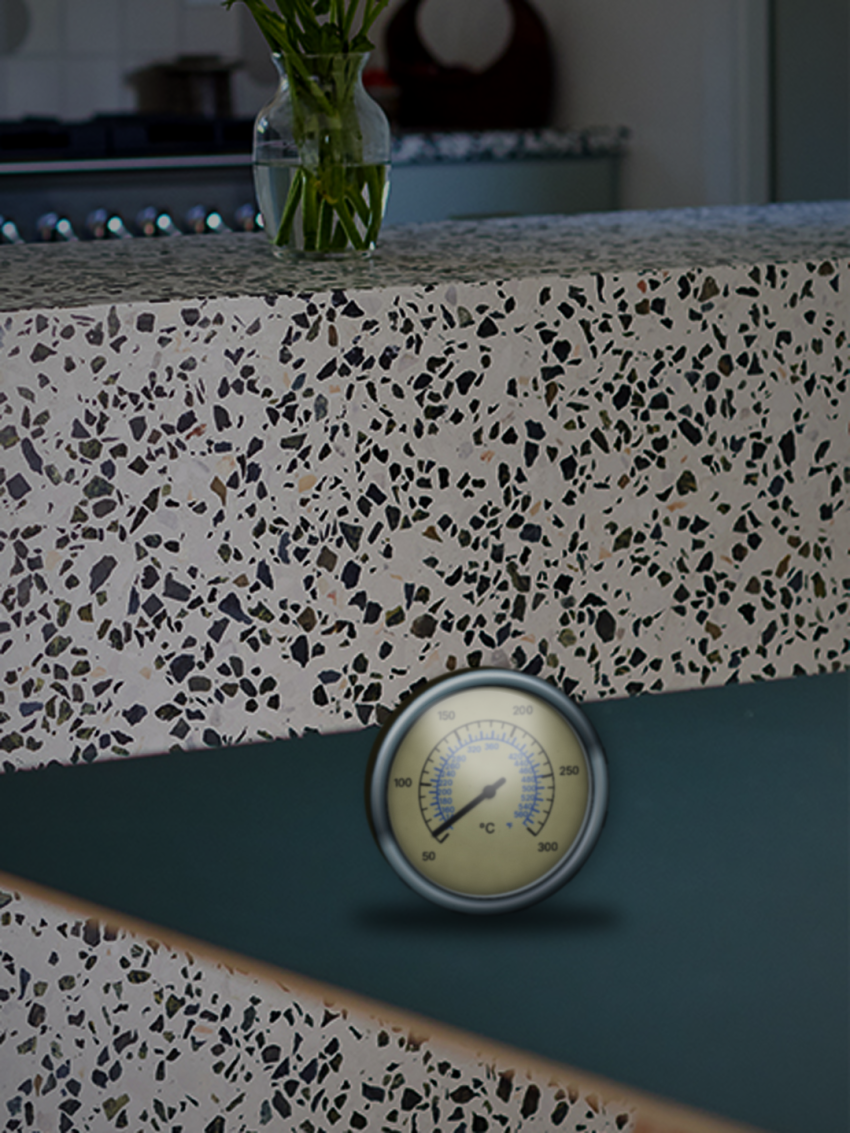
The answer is 60 °C
